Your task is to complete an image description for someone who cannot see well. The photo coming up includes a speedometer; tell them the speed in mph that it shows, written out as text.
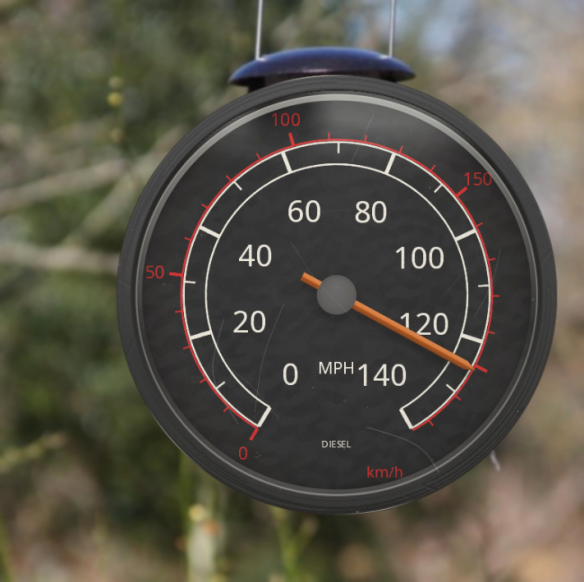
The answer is 125 mph
